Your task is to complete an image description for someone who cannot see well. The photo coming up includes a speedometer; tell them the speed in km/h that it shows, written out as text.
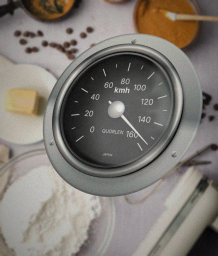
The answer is 155 km/h
